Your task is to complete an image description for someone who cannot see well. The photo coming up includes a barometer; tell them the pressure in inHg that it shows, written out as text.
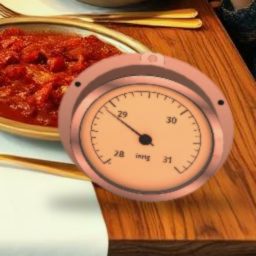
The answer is 28.9 inHg
